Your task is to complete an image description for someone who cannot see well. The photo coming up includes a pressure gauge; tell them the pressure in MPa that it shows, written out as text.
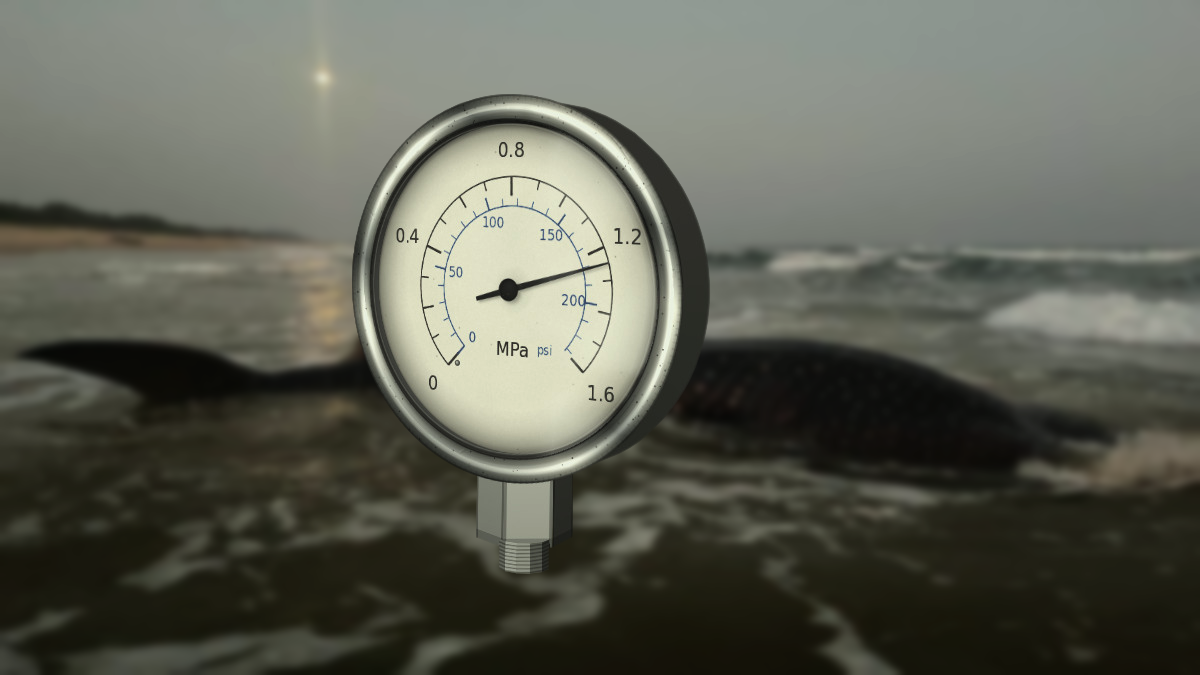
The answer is 1.25 MPa
